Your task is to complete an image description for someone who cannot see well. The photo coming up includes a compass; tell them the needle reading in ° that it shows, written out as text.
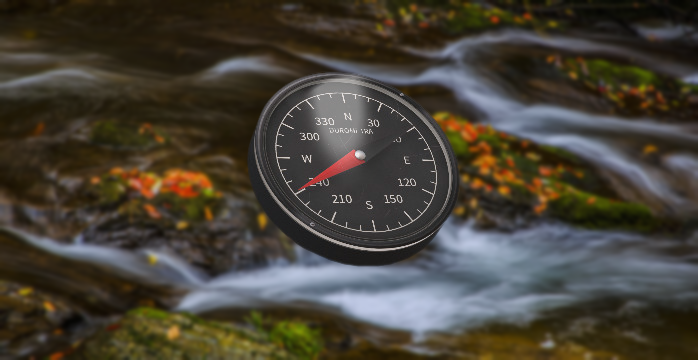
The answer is 240 °
